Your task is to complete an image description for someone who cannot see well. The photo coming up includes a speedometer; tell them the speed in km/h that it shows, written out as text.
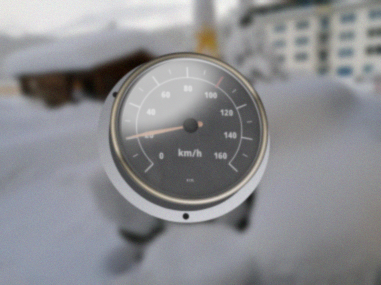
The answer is 20 km/h
